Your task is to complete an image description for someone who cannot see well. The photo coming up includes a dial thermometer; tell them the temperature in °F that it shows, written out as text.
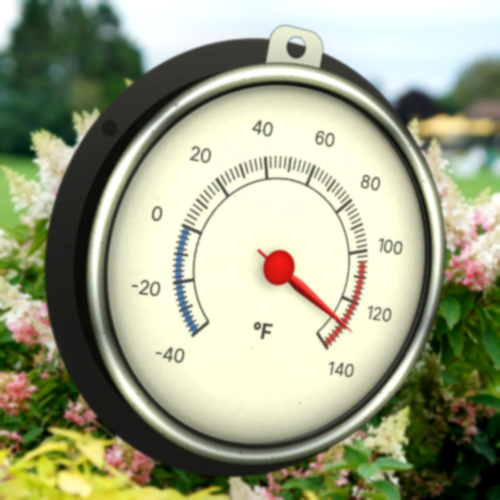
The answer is 130 °F
